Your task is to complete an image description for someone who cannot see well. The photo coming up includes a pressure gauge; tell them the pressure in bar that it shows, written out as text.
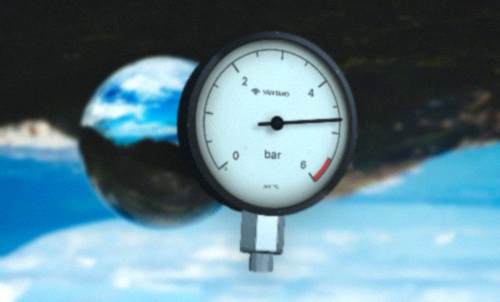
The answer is 4.75 bar
